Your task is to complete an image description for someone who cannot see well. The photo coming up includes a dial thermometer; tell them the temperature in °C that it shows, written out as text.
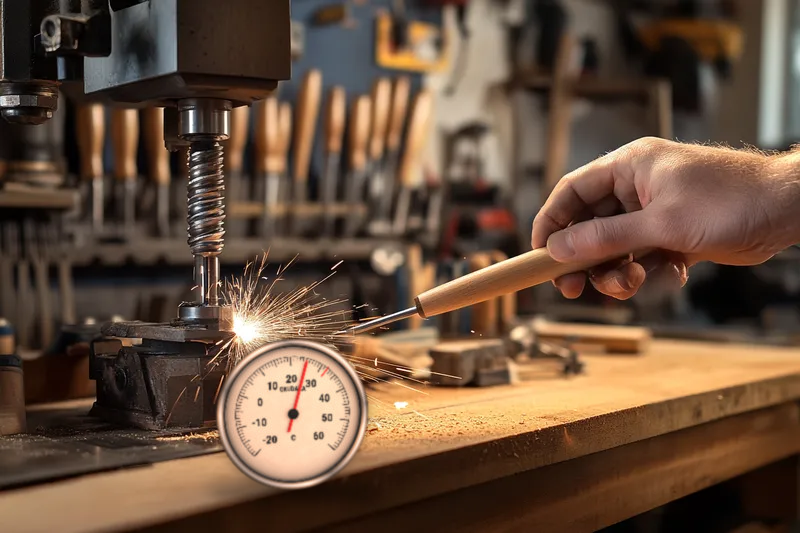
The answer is 25 °C
